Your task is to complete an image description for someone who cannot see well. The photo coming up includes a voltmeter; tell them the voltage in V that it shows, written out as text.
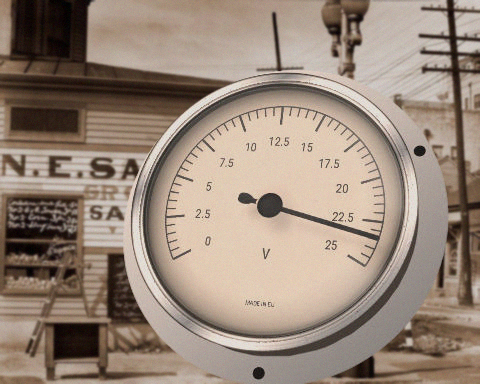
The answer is 23.5 V
